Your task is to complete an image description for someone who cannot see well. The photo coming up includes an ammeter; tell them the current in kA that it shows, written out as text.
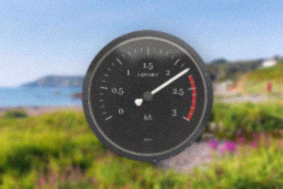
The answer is 2.2 kA
